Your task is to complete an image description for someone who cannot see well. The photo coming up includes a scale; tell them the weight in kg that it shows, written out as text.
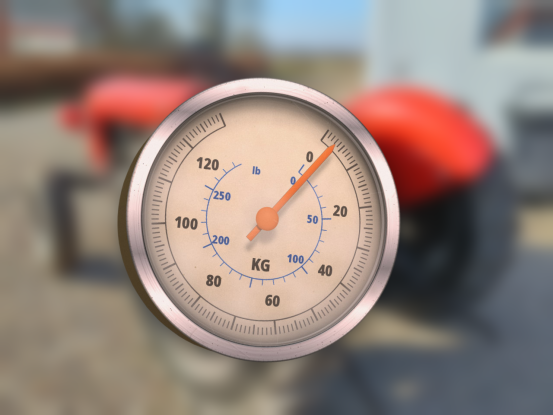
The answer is 3 kg
